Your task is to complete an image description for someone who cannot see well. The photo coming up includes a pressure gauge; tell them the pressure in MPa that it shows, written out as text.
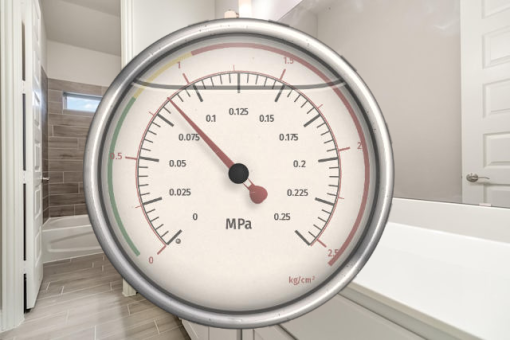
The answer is 0.085 MPa
